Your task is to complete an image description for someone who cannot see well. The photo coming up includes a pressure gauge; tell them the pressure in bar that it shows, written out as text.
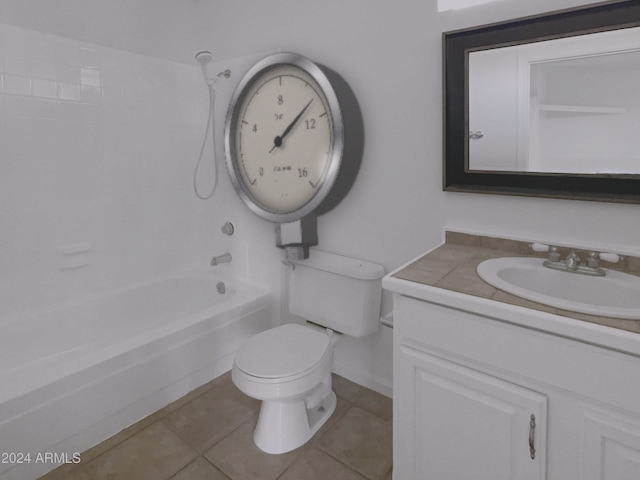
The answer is 11 bar
